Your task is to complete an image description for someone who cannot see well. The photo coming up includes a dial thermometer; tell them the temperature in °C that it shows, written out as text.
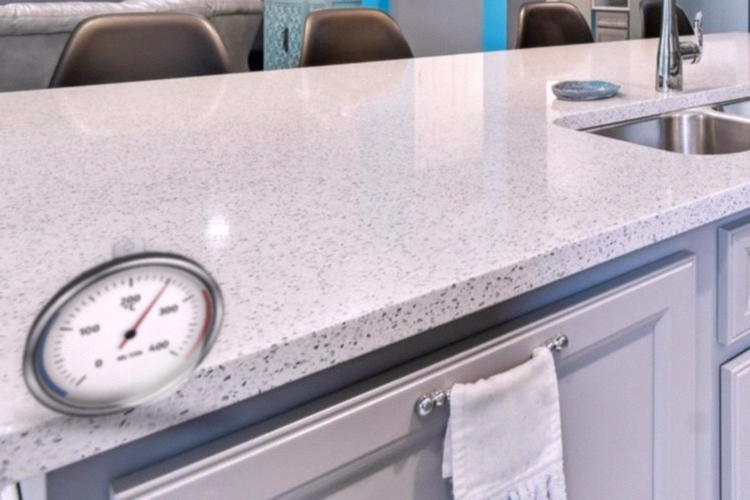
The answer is 250 °C
